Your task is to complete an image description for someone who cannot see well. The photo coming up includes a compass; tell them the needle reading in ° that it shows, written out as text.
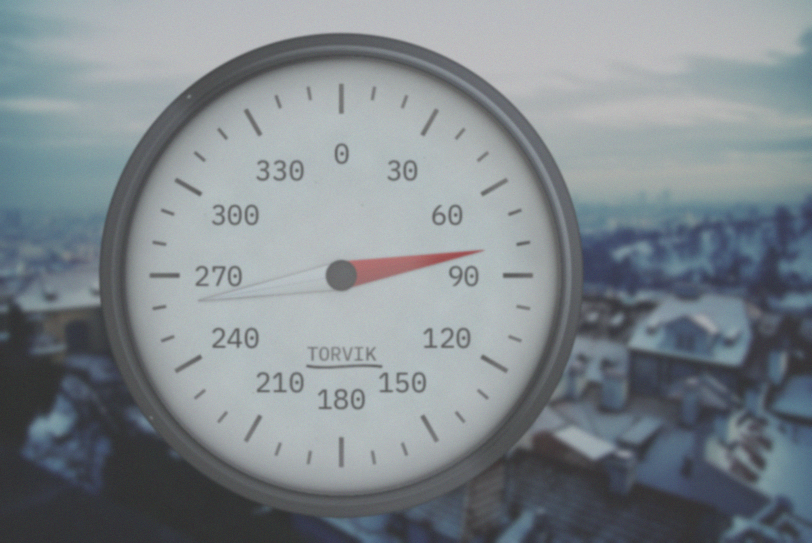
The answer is 80 °
